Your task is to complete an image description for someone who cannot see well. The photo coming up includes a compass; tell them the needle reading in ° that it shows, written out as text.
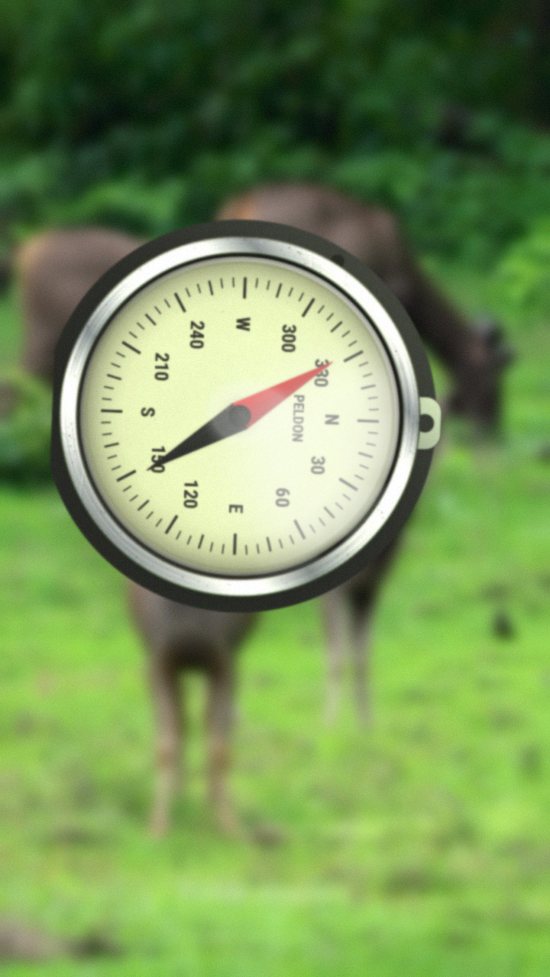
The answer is 327.5 °
